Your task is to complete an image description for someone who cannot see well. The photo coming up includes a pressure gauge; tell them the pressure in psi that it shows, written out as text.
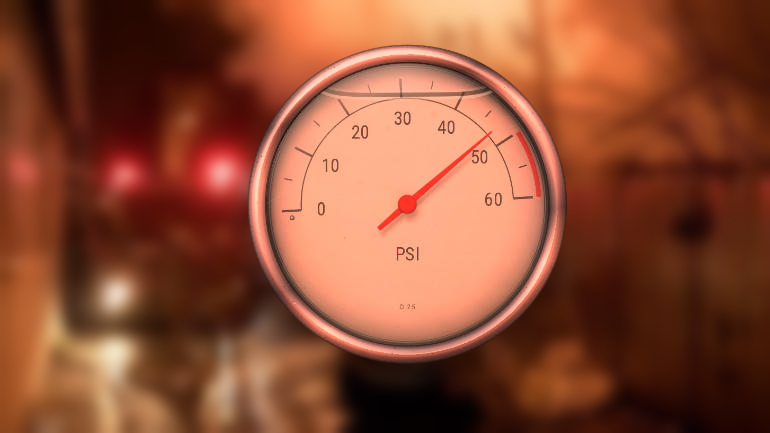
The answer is 47.5 psi
